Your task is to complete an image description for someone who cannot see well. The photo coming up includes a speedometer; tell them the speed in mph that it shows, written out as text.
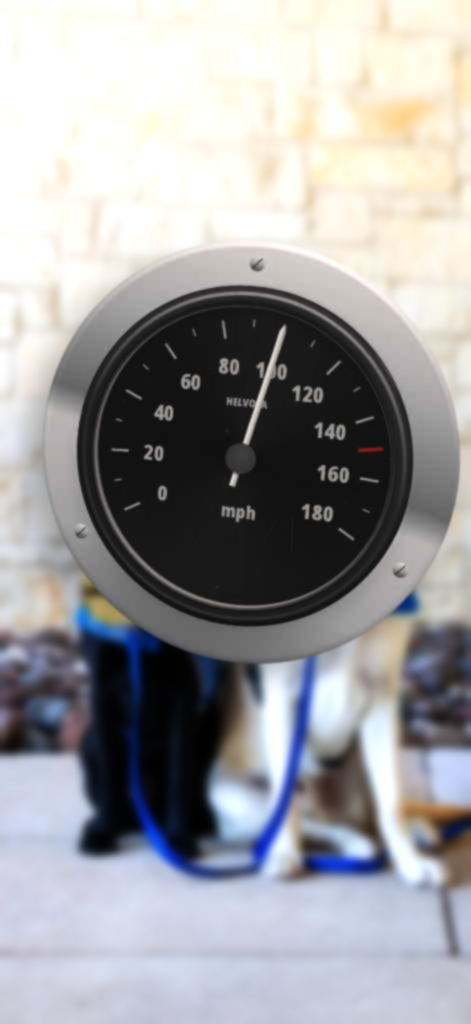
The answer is 100 mph
